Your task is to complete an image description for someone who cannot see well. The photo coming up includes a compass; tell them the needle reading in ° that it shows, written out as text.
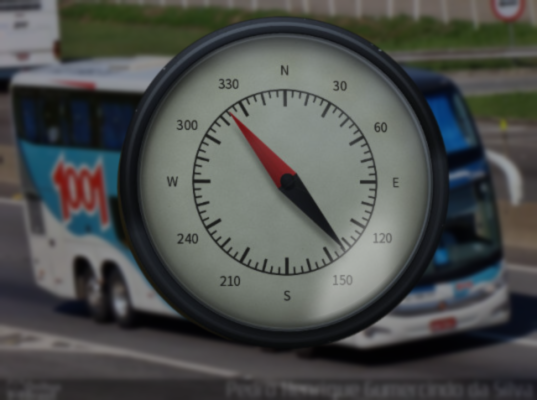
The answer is 320 °
